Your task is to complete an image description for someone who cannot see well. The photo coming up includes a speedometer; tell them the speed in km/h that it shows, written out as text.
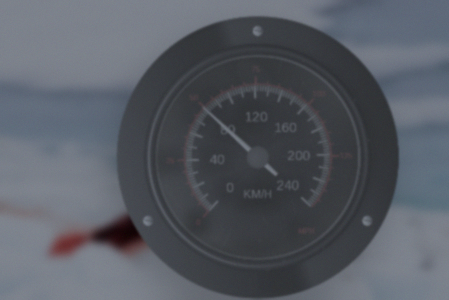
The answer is 80 km/h
